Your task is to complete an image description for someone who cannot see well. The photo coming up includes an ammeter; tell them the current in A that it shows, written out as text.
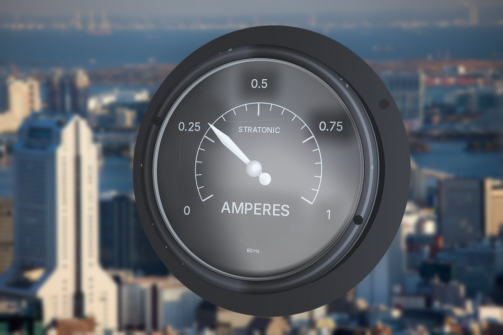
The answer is 0.3 A
